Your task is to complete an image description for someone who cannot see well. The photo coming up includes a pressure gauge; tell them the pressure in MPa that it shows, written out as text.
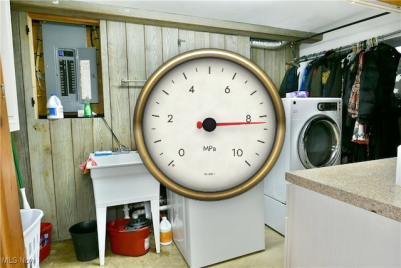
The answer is 8.25 MPa
